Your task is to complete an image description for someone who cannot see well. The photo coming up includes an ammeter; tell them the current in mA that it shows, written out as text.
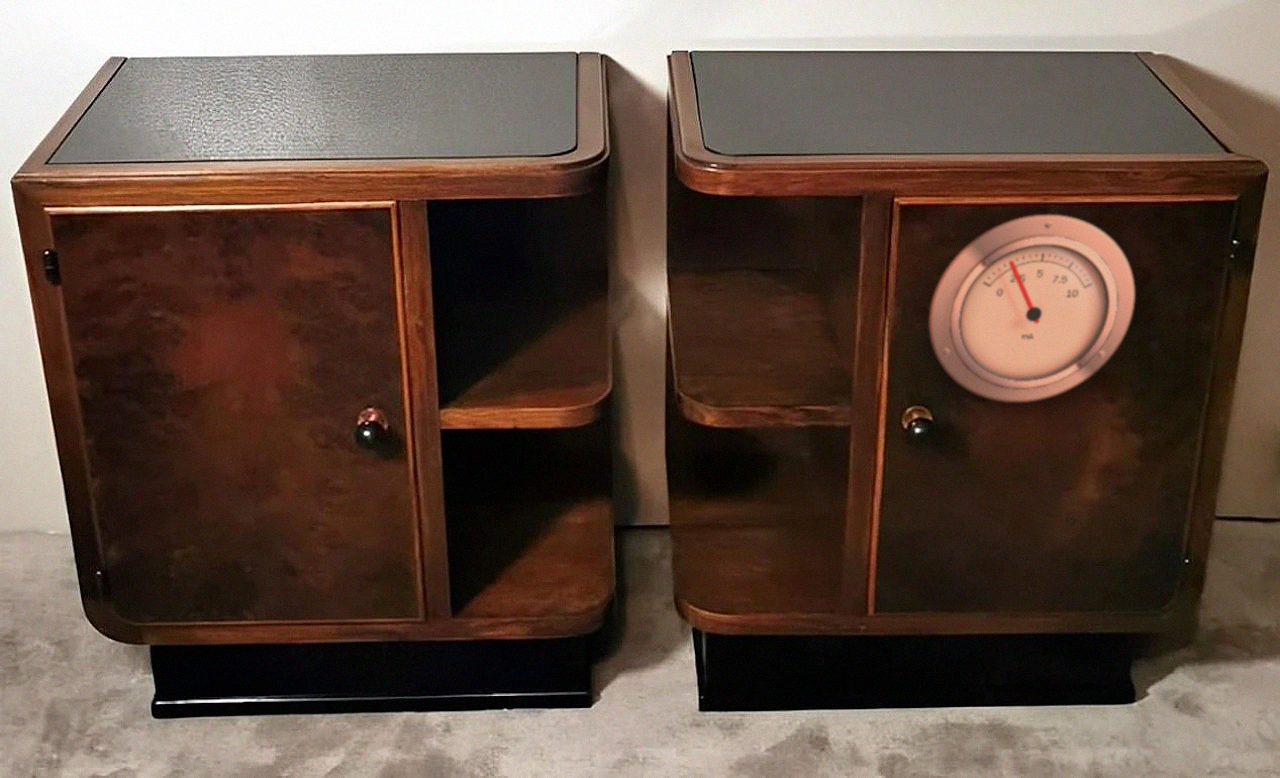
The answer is 2.5 mA
